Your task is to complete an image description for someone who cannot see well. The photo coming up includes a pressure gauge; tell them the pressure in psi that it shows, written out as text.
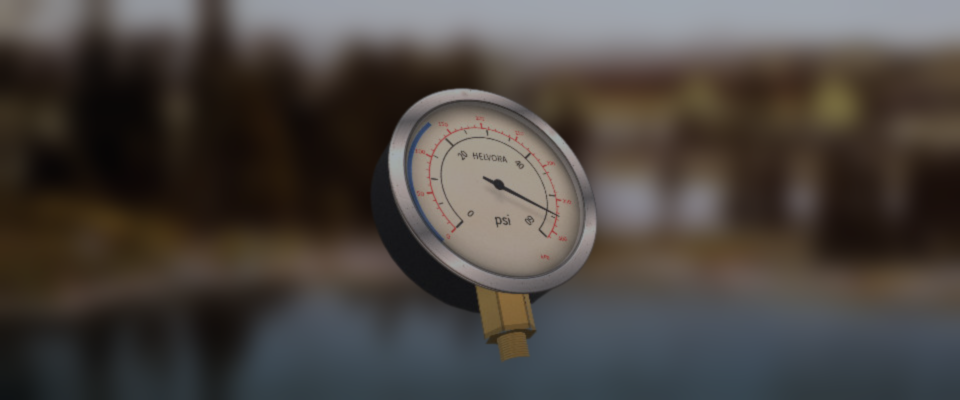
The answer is 55 psi
